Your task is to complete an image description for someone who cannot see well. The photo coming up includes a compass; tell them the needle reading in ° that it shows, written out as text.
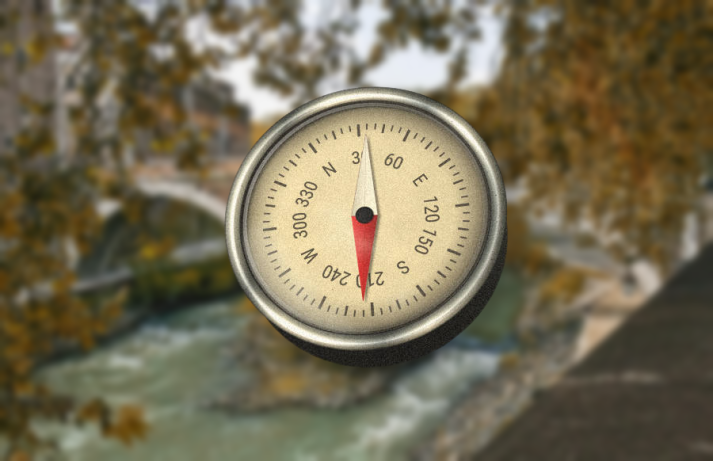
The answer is 215 °
